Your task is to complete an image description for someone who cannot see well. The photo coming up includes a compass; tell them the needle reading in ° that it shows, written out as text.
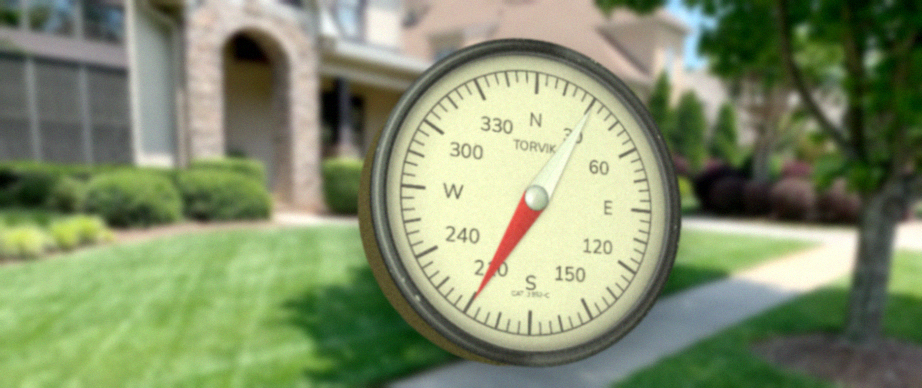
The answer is 210 °
